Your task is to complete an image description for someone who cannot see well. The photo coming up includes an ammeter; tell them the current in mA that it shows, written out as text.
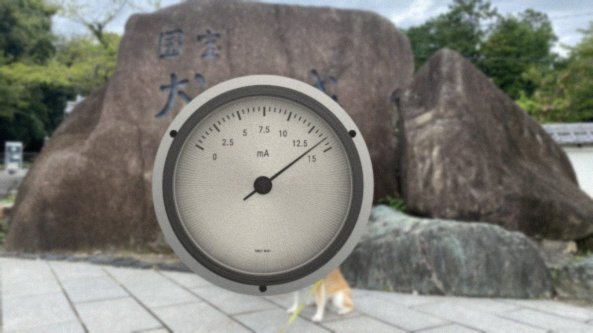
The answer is 14 mA
